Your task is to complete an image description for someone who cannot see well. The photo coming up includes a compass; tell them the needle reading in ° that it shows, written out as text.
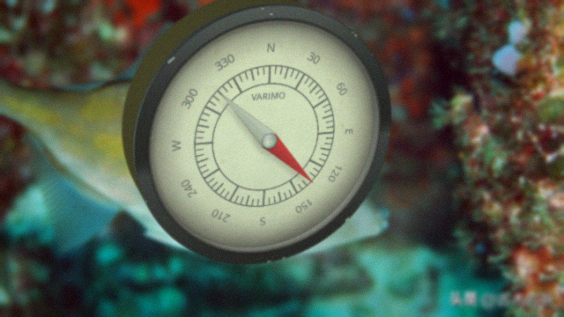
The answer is 135 °
